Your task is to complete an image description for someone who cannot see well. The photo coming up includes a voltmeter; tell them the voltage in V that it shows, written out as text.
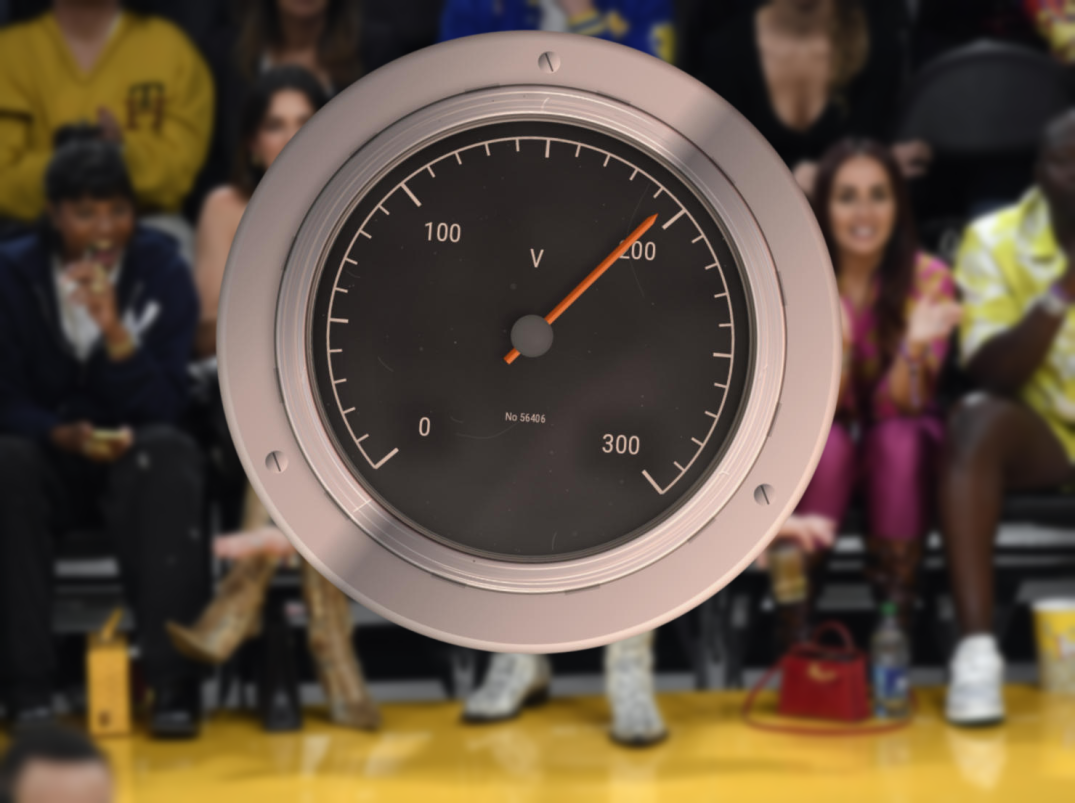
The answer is 195 V
